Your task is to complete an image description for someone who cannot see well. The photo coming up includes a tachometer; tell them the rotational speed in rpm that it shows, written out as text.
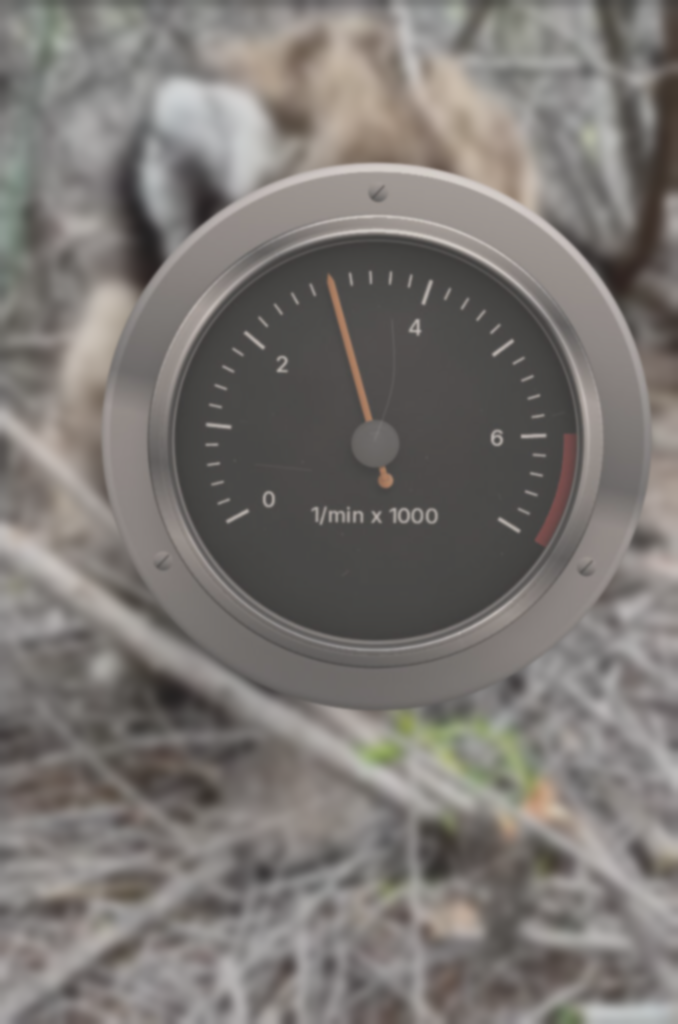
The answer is 3000 rpm
